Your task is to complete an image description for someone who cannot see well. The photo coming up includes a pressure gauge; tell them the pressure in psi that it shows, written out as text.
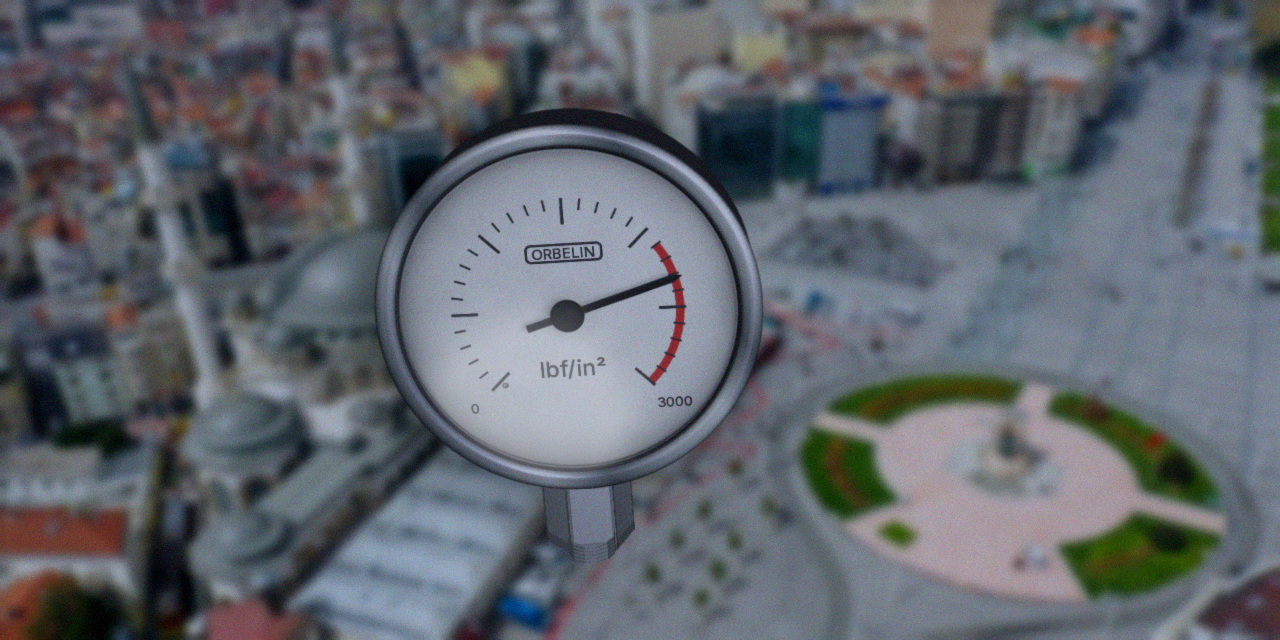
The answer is 2300 psi
